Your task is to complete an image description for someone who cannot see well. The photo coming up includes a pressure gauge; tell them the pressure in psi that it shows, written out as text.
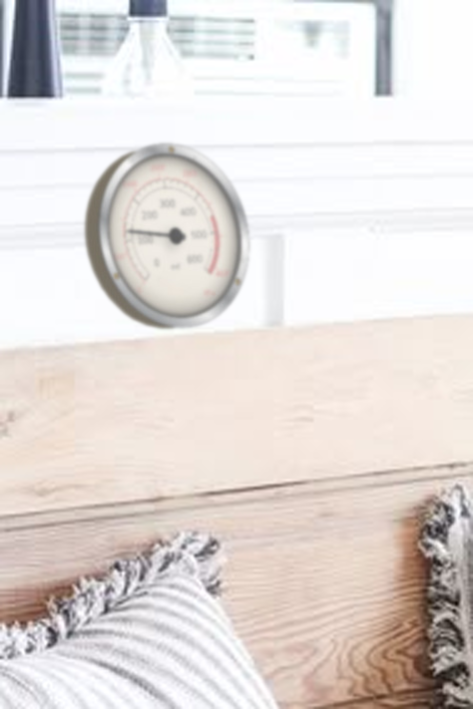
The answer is 120 psi
